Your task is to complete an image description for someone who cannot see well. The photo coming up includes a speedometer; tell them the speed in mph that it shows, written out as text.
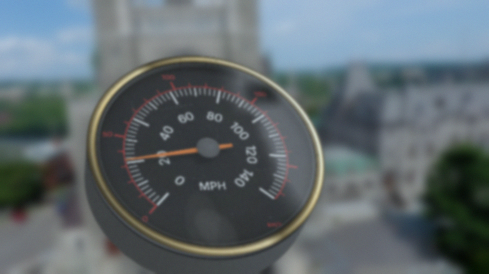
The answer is 20 mph
